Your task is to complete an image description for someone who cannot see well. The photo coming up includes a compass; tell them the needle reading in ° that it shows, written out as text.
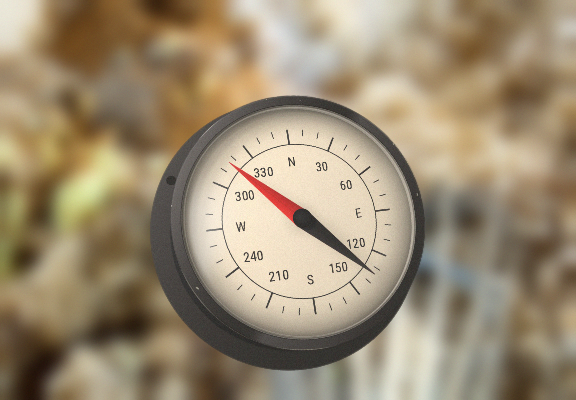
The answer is 315 °
